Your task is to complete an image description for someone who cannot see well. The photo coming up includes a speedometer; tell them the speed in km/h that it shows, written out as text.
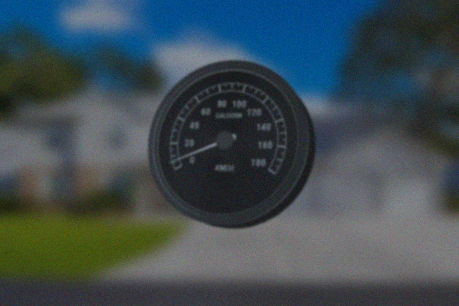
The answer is 5 km/h
